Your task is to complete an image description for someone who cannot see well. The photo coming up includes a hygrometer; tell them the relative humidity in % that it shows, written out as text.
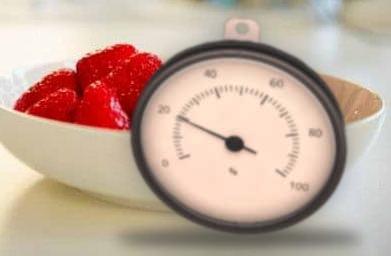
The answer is 20 %
